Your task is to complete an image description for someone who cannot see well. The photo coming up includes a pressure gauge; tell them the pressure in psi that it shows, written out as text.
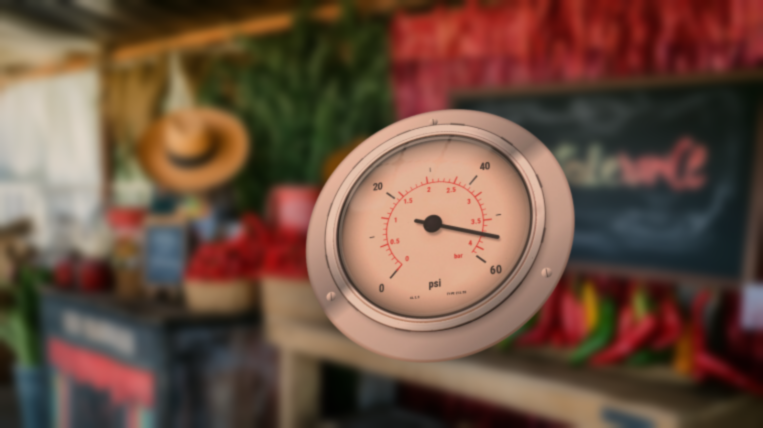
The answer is 55 psi
